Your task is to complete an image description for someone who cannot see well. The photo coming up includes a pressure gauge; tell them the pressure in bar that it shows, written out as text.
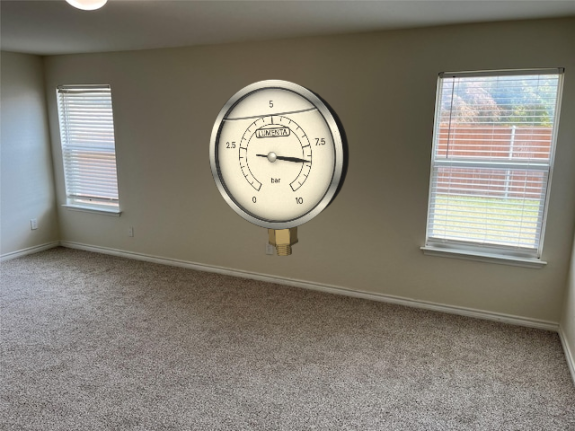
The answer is 8.25 bar
